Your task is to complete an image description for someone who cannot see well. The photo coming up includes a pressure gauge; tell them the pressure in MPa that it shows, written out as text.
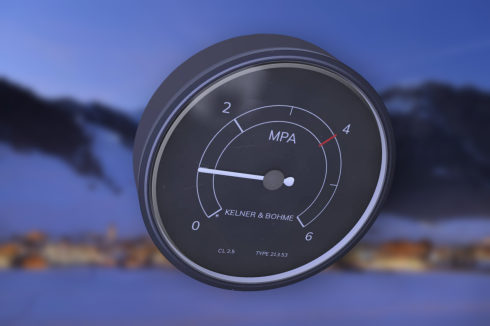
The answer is 1 MPa
